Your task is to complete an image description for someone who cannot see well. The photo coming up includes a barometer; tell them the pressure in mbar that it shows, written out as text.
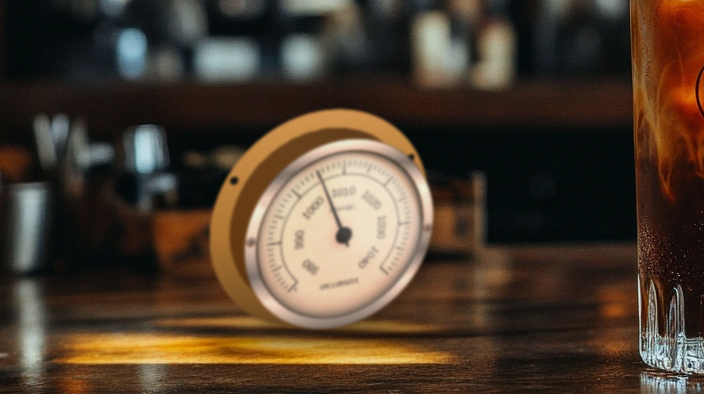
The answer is 1005 mbar
